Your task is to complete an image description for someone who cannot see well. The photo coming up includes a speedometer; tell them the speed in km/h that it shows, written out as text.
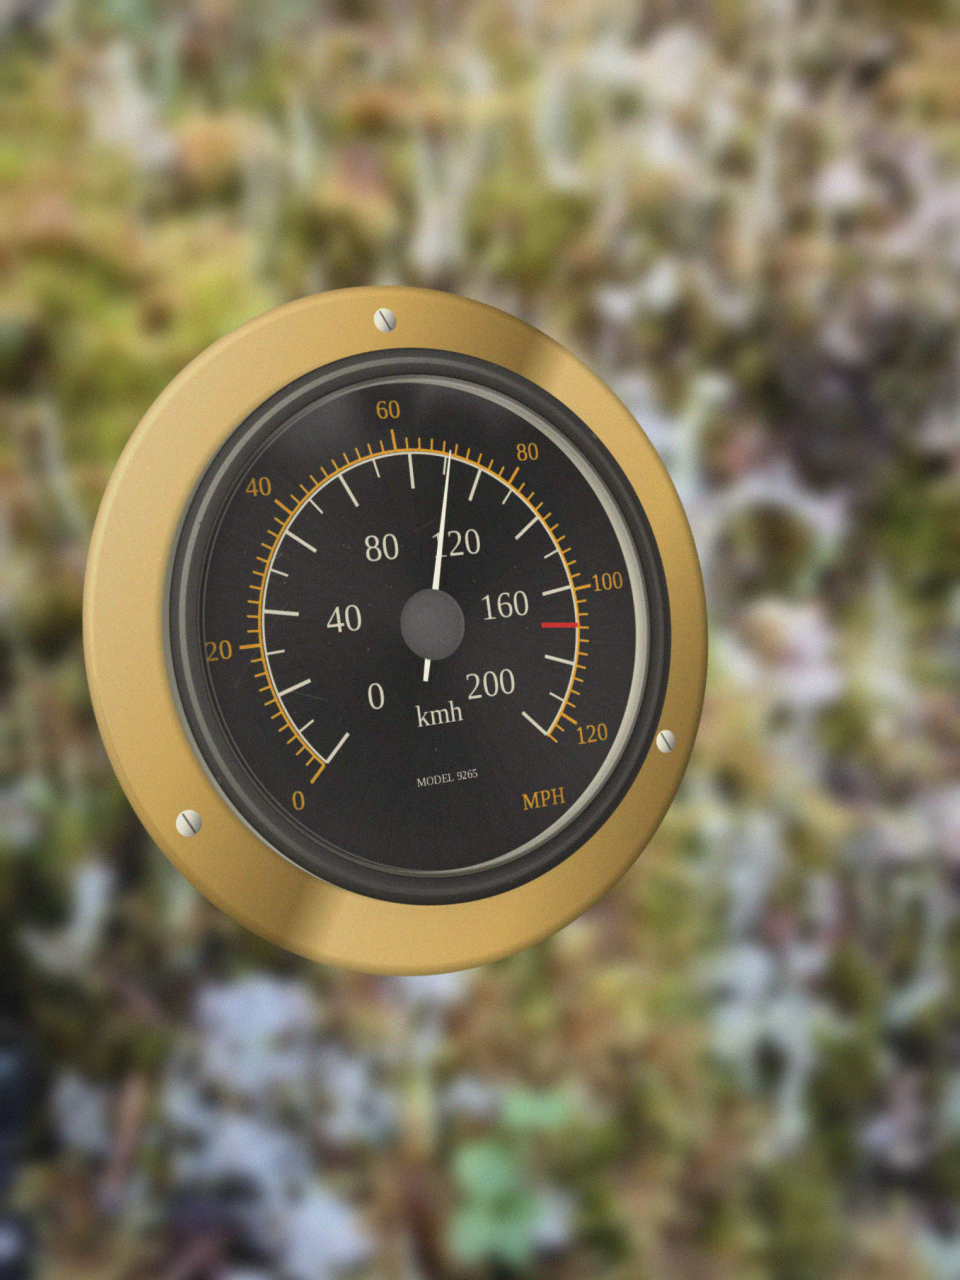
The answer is 110 km/h
